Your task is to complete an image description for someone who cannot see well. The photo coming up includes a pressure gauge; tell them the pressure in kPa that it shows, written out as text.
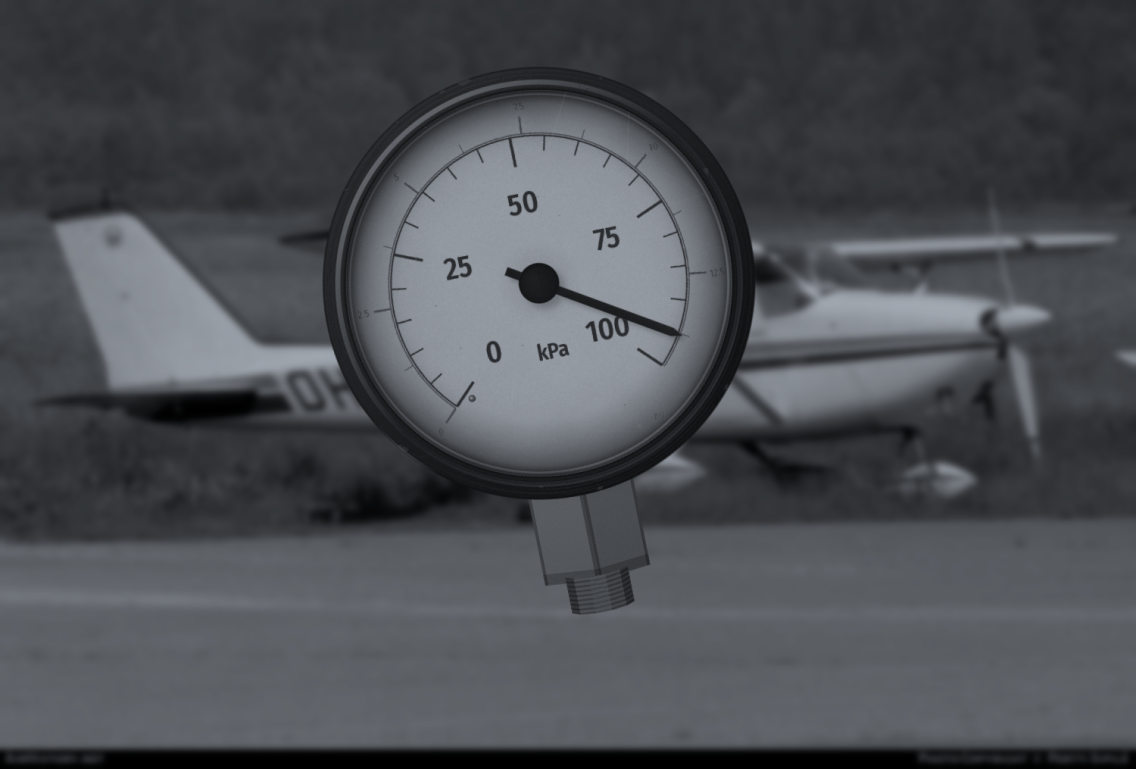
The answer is 95 kPa
